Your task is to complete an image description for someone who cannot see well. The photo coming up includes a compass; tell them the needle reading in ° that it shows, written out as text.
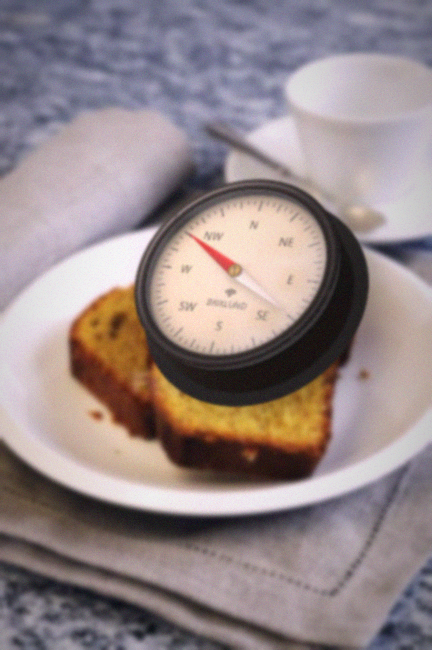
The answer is 300 °
